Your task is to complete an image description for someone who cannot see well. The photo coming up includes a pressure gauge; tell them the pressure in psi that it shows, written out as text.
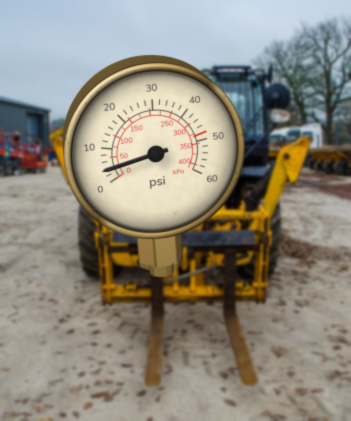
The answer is 4 psi
